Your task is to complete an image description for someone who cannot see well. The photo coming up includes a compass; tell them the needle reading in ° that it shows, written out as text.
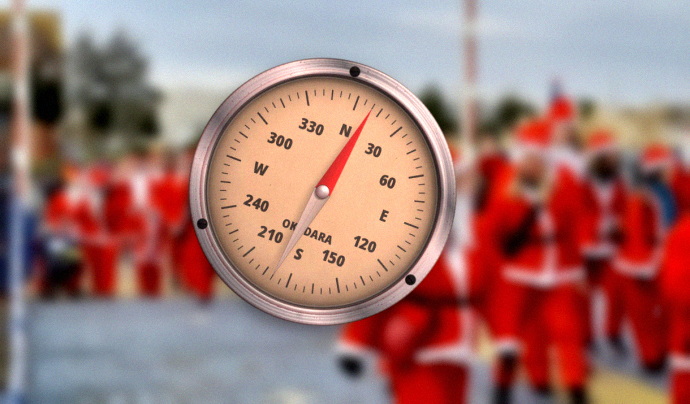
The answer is 10 °
